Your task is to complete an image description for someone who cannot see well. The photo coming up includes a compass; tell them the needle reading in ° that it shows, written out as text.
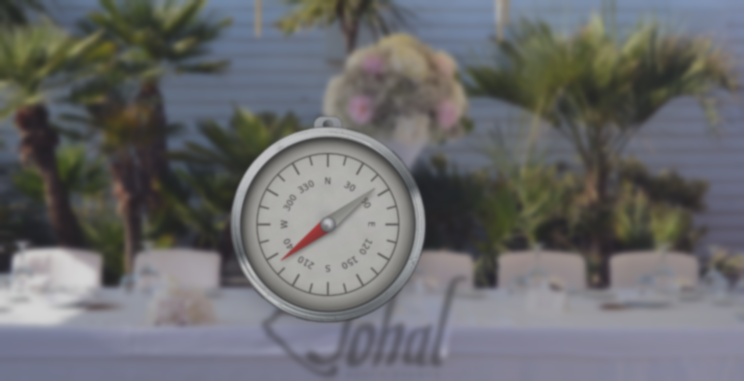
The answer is 232.5 °
